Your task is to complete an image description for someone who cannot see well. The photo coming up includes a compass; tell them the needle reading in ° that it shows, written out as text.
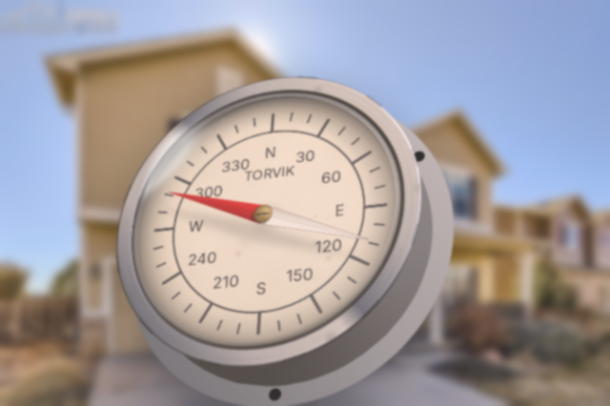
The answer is 290 °
